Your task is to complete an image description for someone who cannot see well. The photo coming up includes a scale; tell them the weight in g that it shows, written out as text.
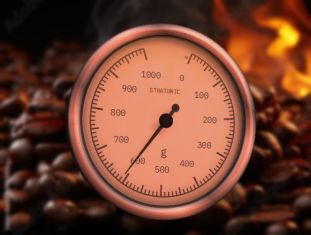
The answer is 610 g
